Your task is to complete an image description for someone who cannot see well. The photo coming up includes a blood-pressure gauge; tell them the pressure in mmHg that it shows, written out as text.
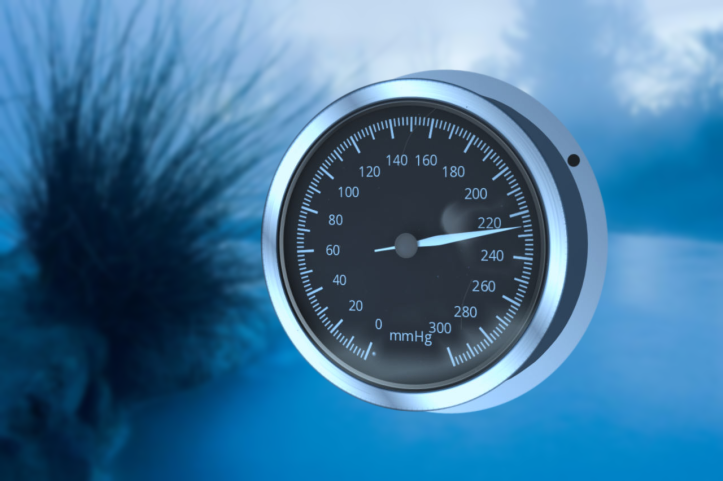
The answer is 226 mmHg
